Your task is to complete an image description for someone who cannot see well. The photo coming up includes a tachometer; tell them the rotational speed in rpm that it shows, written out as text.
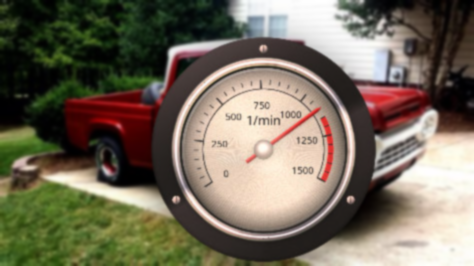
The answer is 1100 rpm
